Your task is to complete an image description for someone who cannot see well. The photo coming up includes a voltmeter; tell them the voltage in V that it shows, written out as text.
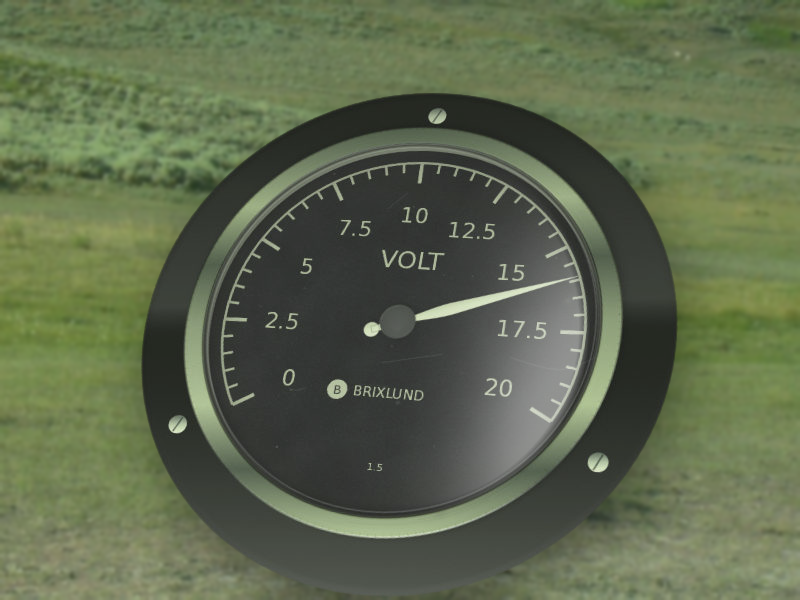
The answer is 16 V
